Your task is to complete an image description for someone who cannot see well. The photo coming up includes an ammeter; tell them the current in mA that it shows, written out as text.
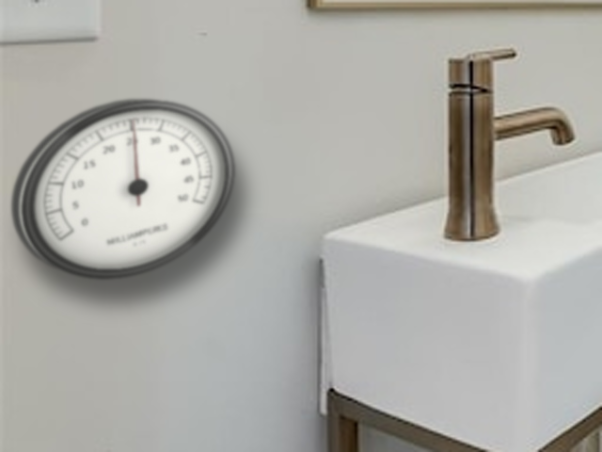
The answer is 25 mA
